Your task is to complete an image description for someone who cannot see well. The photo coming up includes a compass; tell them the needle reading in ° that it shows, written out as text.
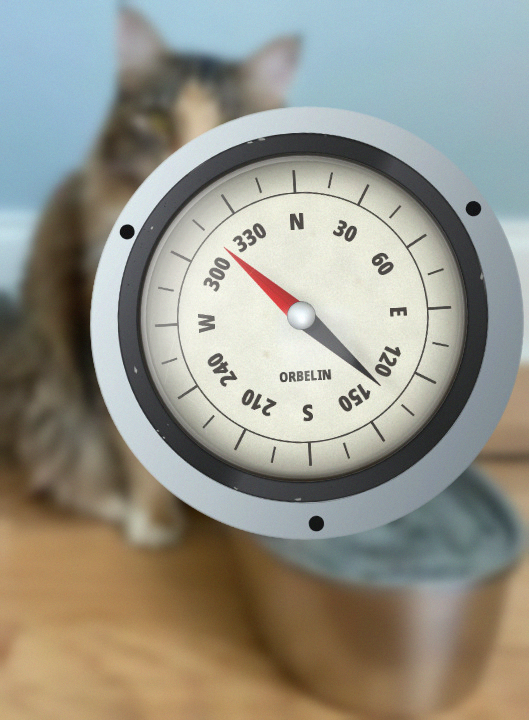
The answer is 315 °
